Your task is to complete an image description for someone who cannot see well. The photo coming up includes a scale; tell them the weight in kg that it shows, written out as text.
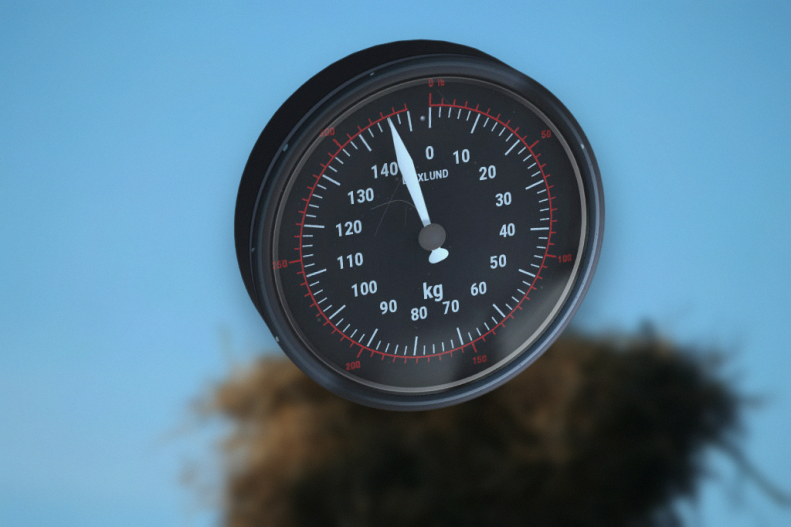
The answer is 146 kg
